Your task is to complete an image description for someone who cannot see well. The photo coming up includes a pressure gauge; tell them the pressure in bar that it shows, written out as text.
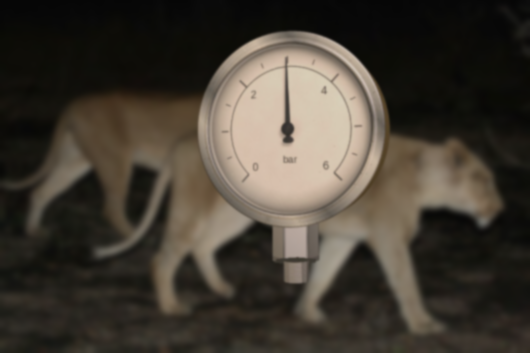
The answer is 3 bar
